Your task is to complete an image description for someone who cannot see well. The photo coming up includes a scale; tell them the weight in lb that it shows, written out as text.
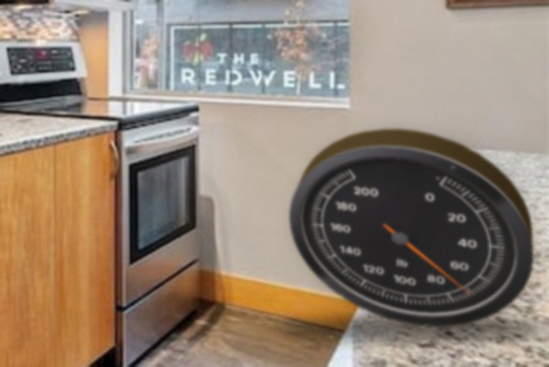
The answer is 70 lb
